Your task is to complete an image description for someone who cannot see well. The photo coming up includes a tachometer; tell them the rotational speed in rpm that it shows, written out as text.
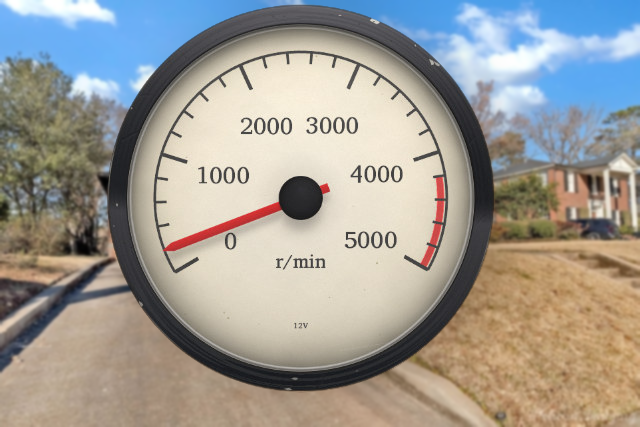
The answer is 200 rpm
